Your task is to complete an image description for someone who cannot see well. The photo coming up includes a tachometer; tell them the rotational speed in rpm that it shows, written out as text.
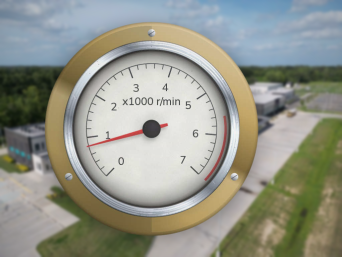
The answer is 800 rpm
